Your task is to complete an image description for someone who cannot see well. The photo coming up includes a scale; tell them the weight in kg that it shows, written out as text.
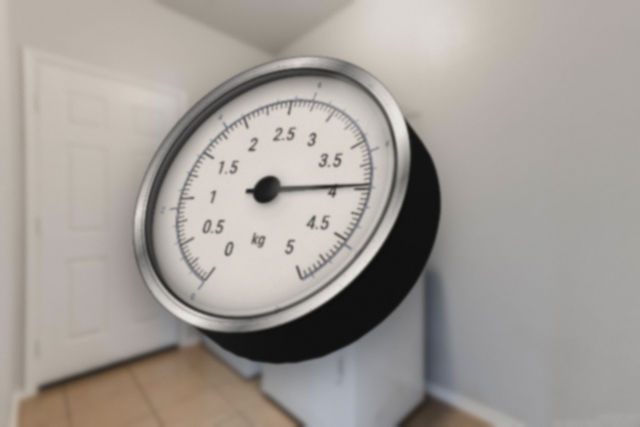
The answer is 4 kg
